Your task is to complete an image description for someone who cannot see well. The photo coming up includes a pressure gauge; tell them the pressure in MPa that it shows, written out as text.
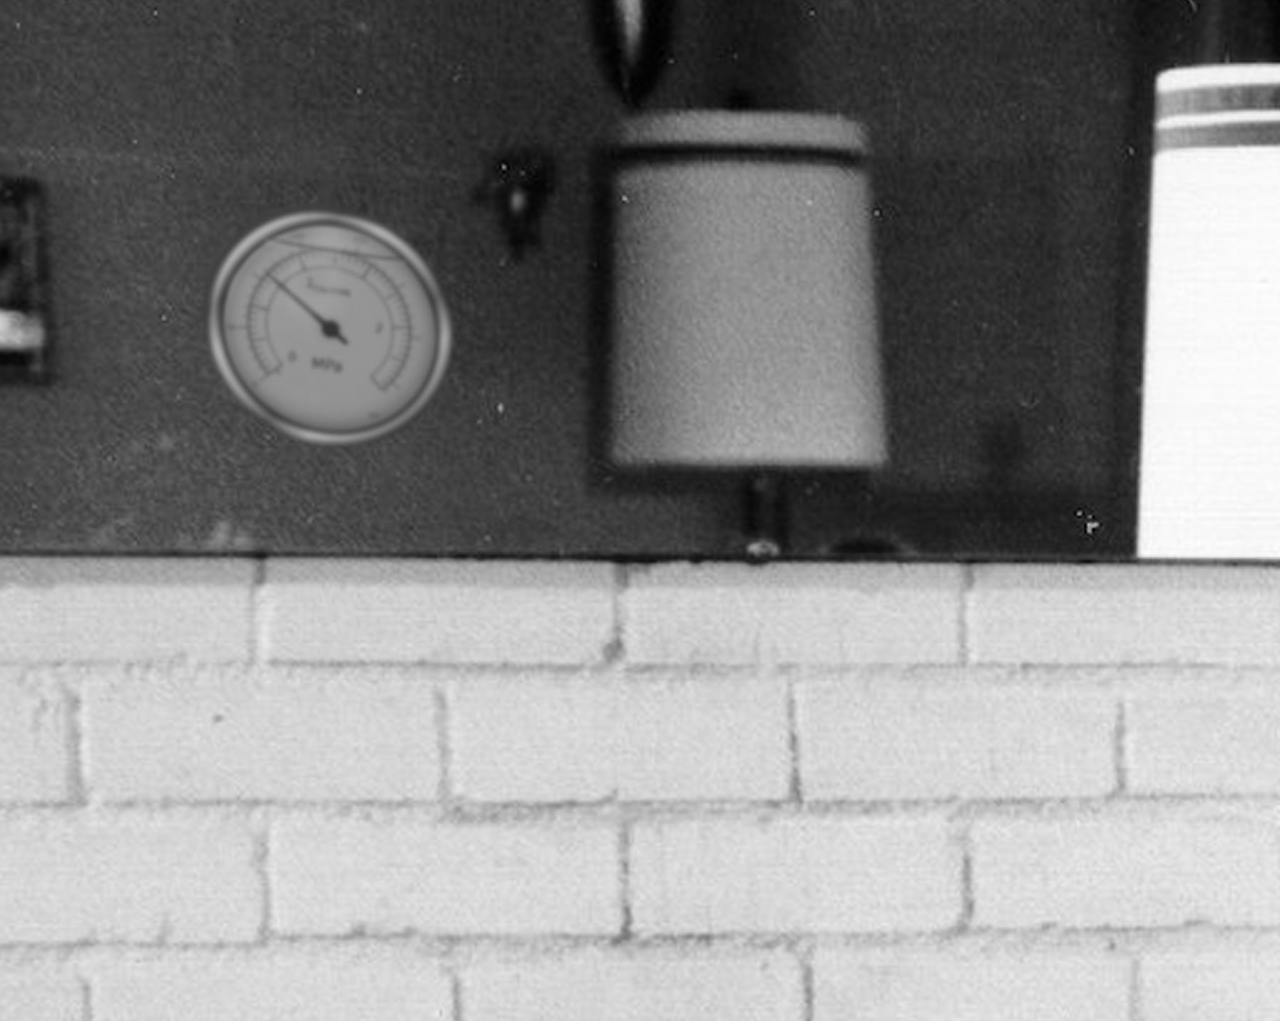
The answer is 0.75 MPa
